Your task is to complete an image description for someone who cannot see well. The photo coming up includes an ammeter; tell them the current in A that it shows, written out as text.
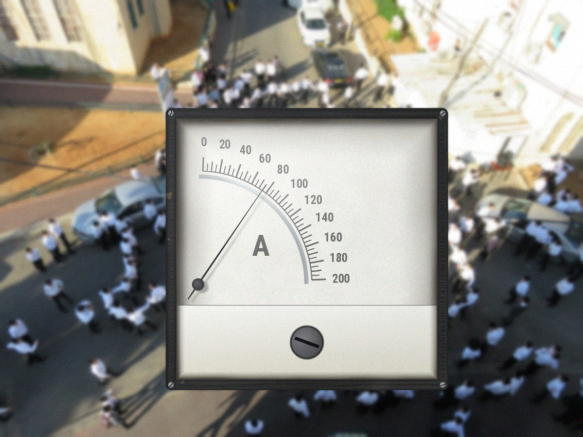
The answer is 75 A
